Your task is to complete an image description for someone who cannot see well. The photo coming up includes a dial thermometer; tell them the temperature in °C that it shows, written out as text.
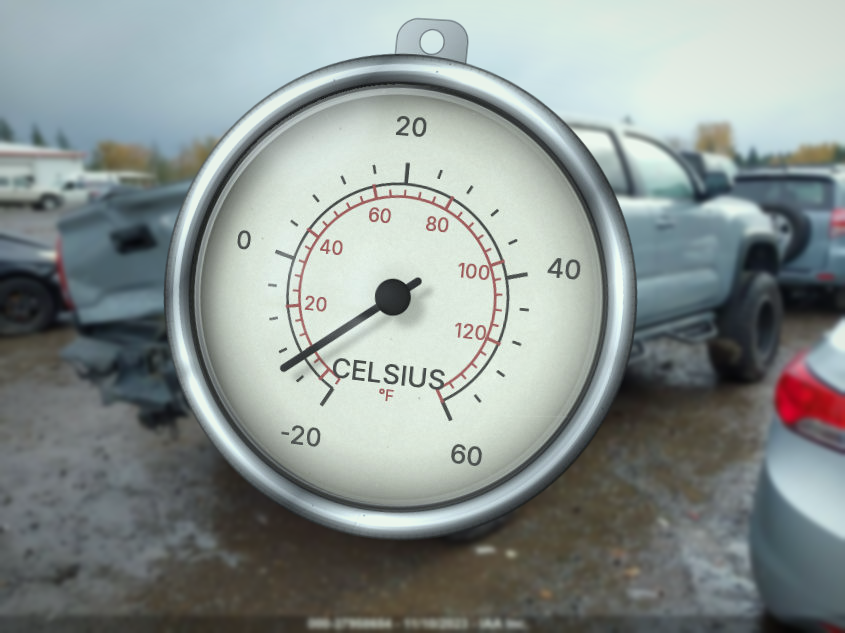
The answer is -14 °C
